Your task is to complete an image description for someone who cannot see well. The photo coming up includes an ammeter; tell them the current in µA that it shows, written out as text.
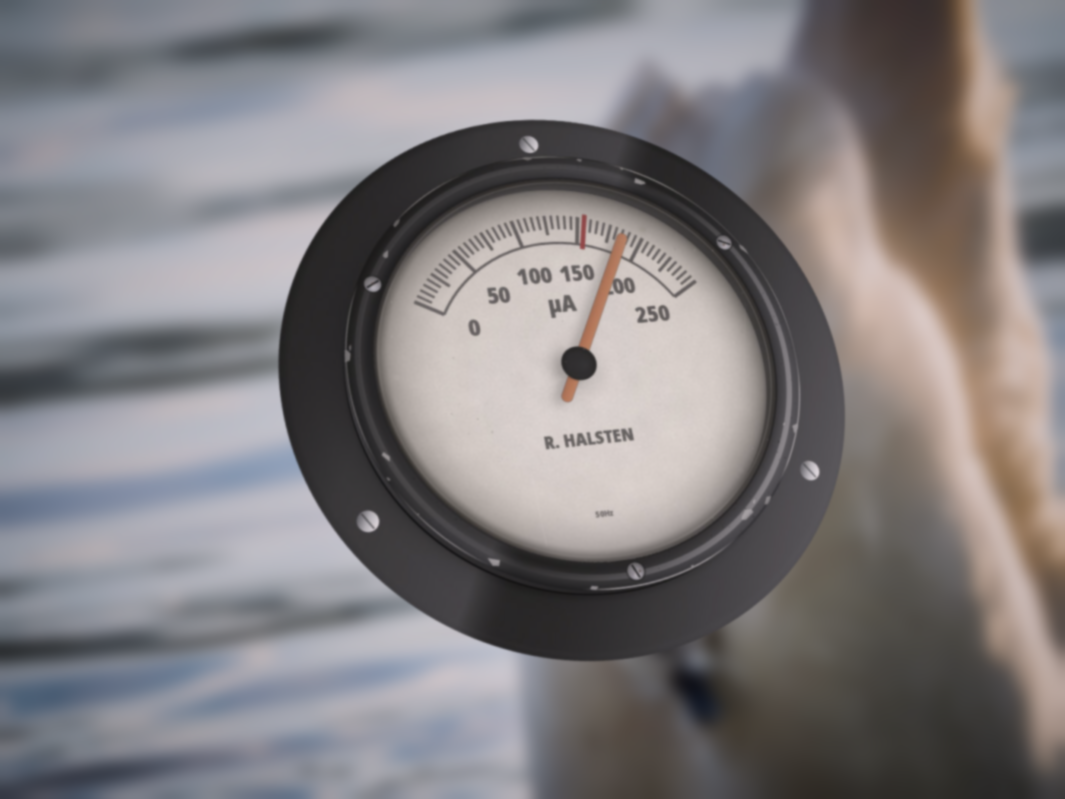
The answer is 185 µA
